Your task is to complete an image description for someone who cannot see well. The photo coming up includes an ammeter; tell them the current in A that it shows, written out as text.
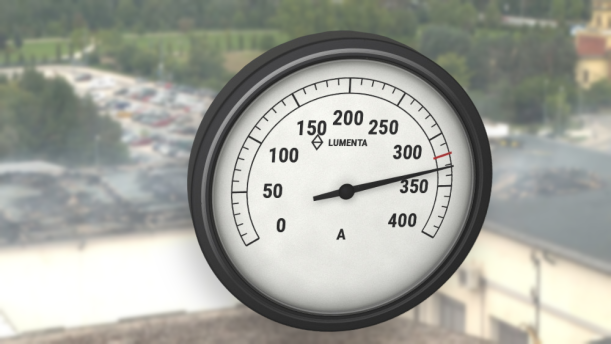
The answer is 330 A
